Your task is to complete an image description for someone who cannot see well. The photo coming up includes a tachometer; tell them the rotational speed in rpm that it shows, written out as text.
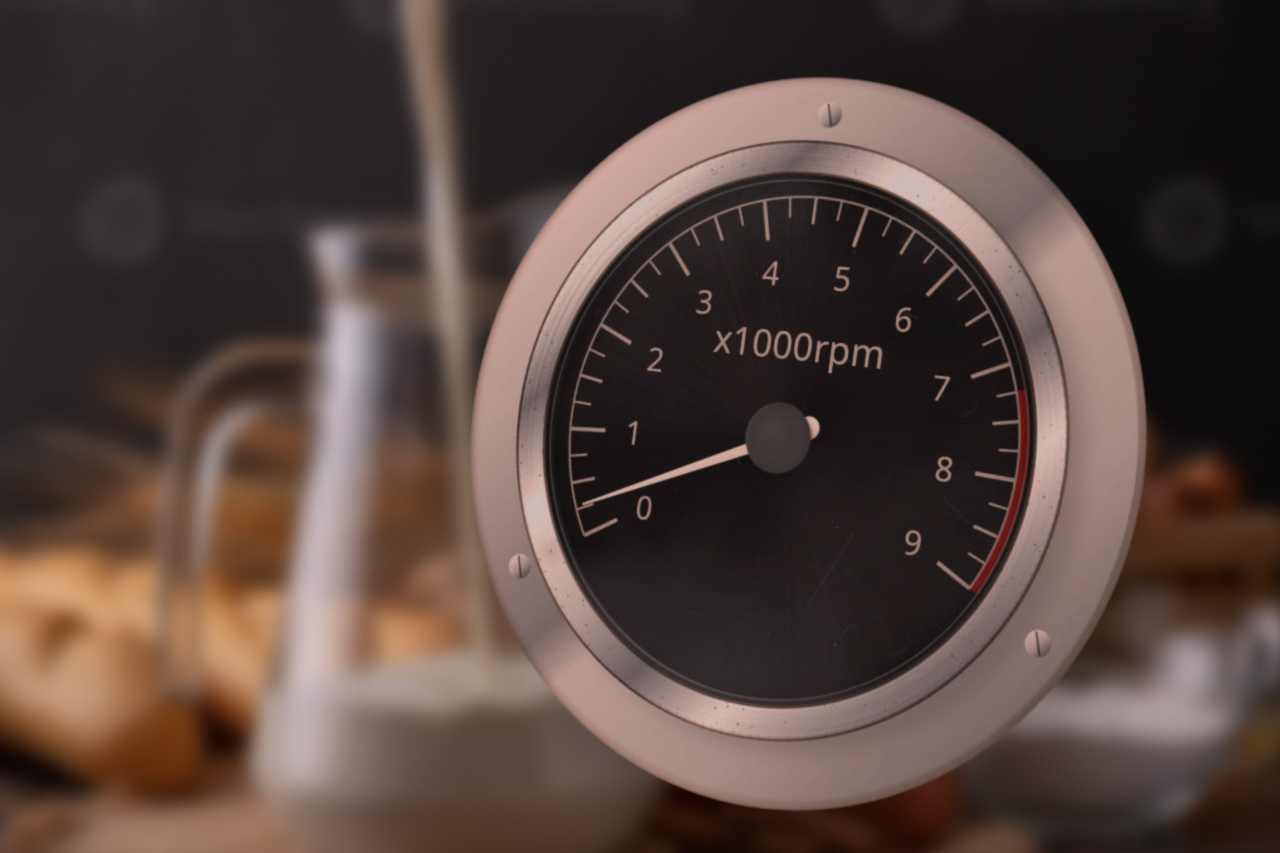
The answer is 250 rpm
